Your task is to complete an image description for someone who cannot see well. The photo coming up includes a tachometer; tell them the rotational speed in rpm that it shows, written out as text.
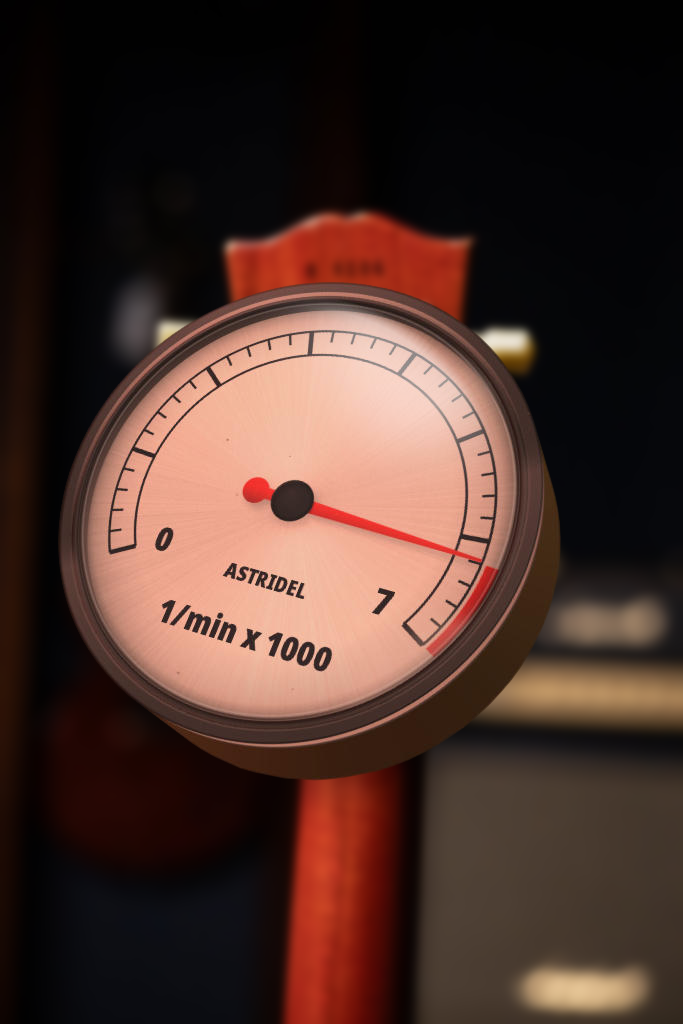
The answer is 6200 rpm
